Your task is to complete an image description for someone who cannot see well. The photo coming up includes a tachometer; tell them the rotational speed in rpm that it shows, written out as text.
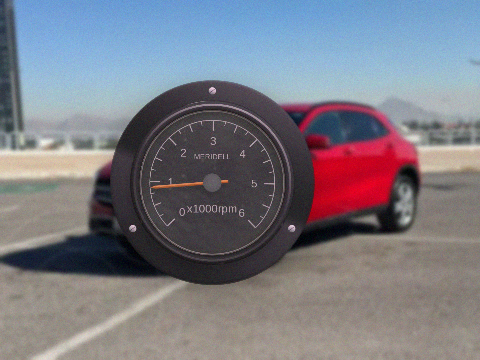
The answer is 875 rpm
